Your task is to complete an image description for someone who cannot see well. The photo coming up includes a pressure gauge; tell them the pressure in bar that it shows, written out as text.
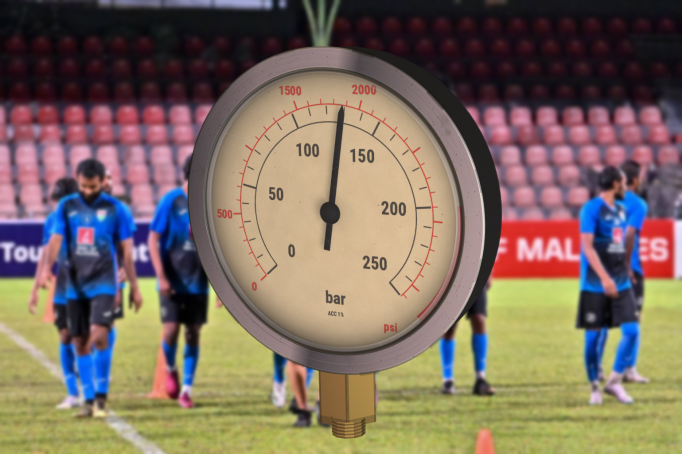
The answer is 130 bar
